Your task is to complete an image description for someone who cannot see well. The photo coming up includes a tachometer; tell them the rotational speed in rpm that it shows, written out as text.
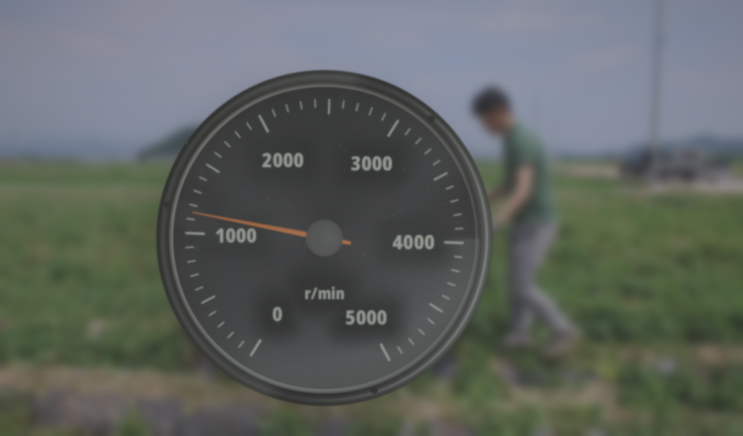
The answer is 1150 rpm
